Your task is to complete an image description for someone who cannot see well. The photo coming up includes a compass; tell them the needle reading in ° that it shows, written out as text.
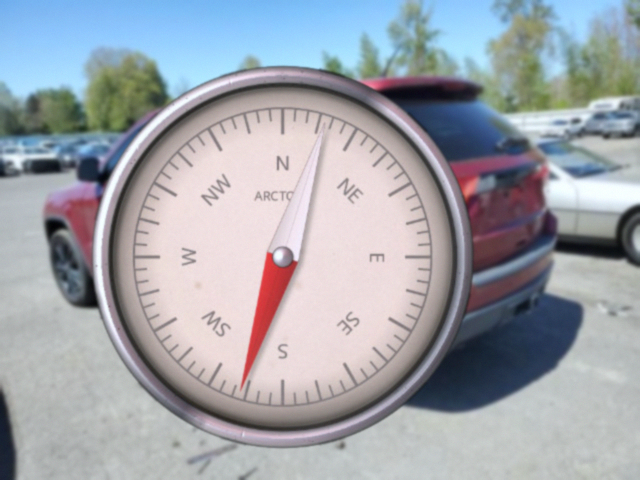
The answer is 197.5 °
